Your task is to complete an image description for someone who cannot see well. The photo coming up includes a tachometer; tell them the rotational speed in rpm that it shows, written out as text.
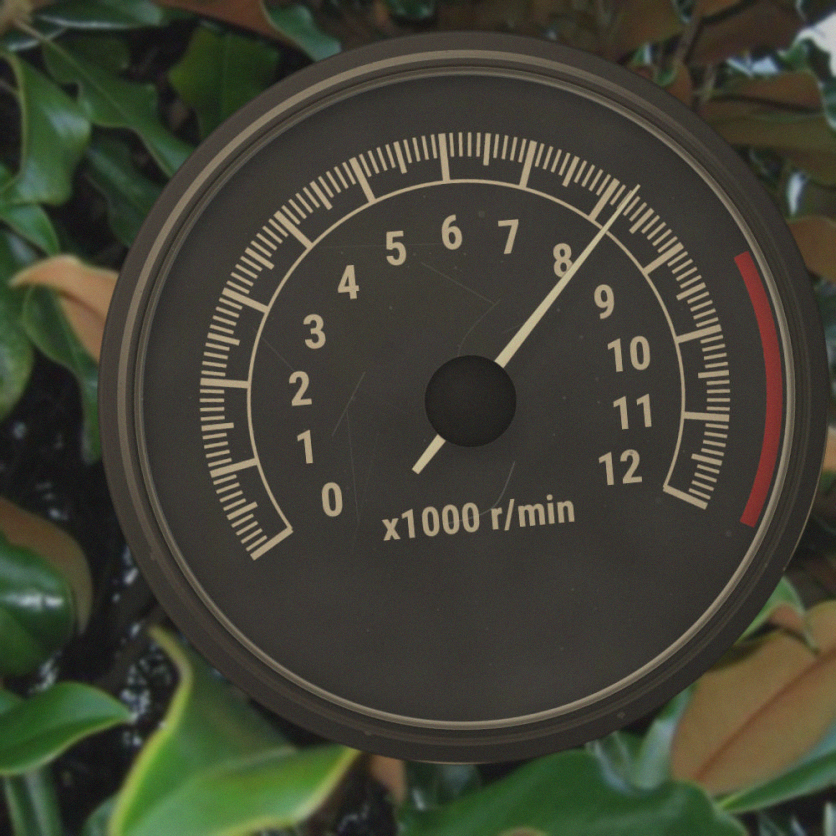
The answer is 8200 rpm
